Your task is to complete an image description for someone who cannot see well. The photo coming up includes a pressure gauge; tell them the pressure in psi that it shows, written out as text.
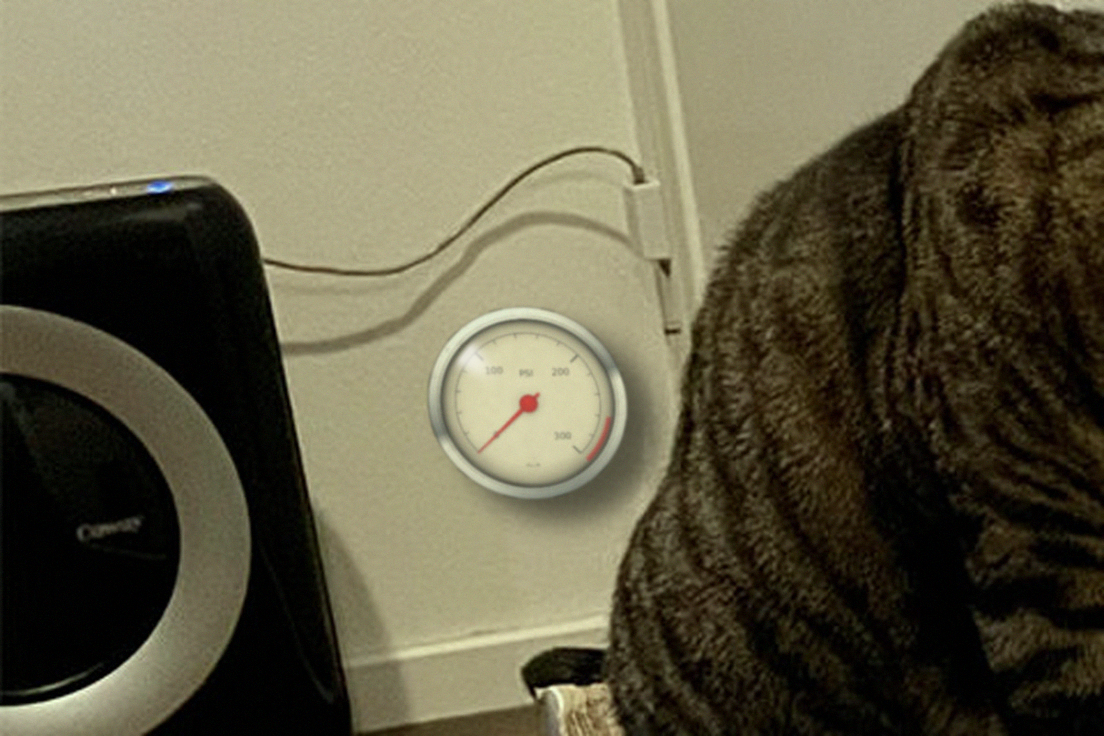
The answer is 0 psi
